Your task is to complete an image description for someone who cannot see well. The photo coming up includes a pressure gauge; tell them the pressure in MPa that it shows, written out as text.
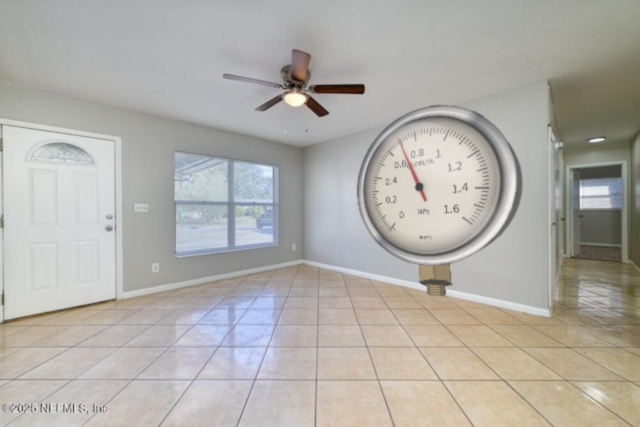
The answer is 0.7 MPa
